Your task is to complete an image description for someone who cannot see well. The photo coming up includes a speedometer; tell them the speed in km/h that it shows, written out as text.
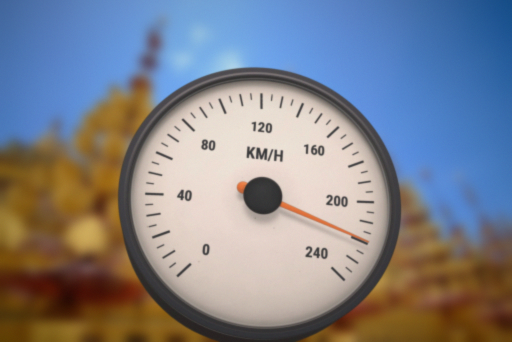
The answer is 220 km/h
